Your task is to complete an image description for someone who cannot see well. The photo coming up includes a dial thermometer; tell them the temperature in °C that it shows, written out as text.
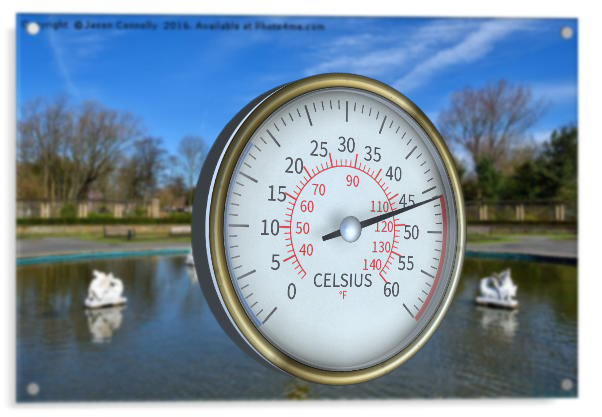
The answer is 46 °C
